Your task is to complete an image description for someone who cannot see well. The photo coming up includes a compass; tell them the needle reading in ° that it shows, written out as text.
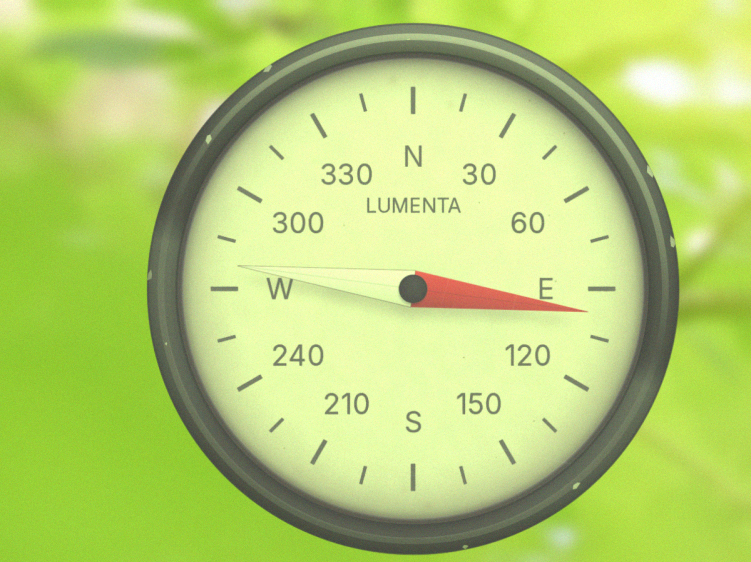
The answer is 97.5 °
